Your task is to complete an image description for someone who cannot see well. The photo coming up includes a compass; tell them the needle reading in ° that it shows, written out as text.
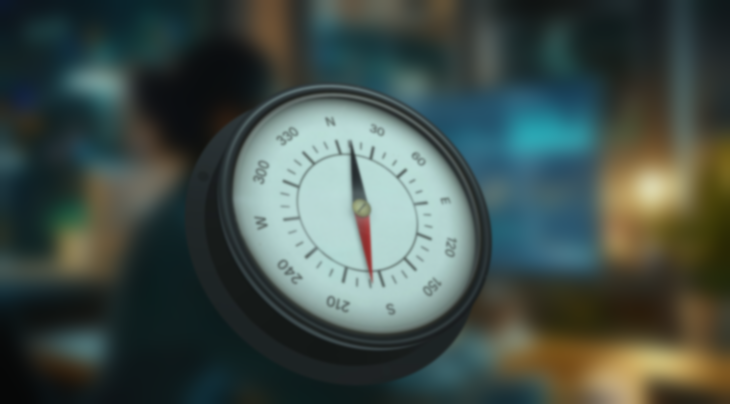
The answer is 190 °
